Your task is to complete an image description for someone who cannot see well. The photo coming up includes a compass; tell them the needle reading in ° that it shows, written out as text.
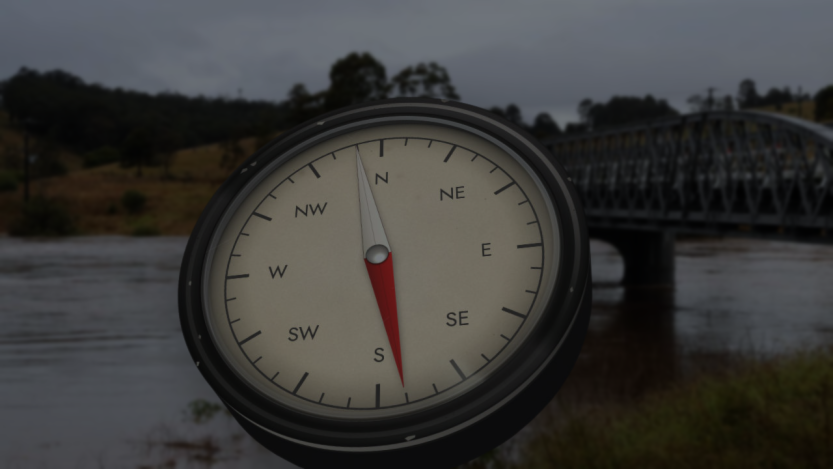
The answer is 170 °
